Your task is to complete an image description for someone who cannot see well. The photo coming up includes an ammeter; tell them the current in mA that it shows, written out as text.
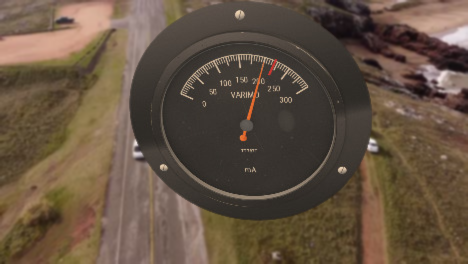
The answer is 200 mA
